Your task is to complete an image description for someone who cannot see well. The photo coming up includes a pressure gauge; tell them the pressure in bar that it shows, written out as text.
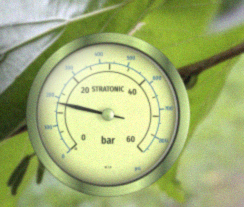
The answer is 12.5 bar
